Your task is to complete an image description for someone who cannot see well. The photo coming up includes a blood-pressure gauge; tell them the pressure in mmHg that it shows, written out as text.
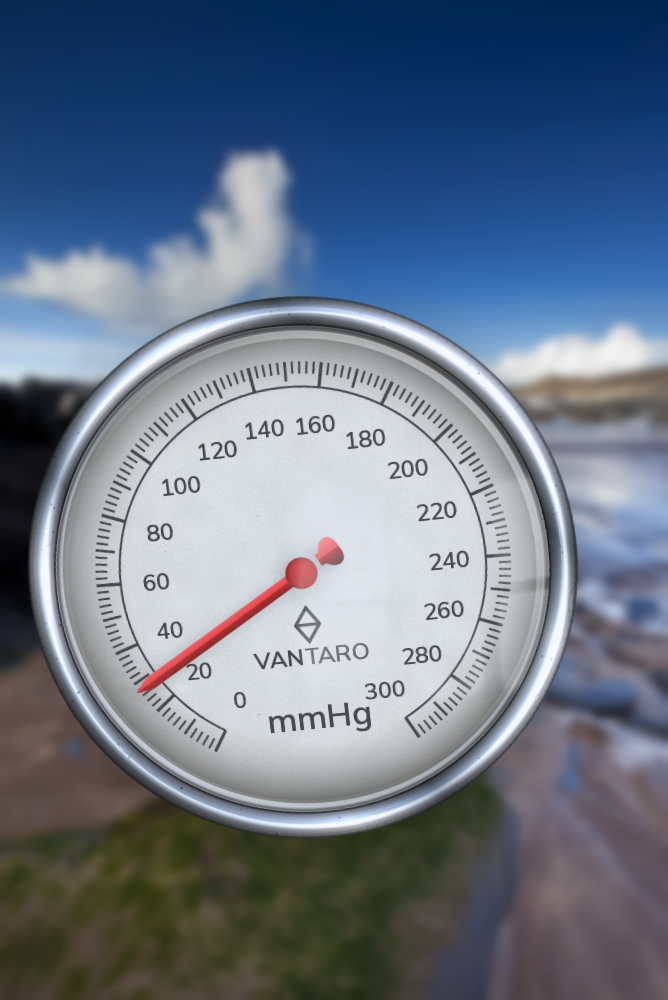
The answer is 28 mmHg
